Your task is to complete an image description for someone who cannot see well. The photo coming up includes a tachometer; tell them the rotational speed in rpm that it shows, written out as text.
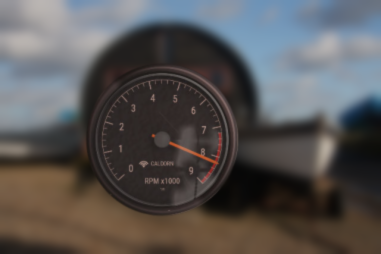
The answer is 8200 rpm
